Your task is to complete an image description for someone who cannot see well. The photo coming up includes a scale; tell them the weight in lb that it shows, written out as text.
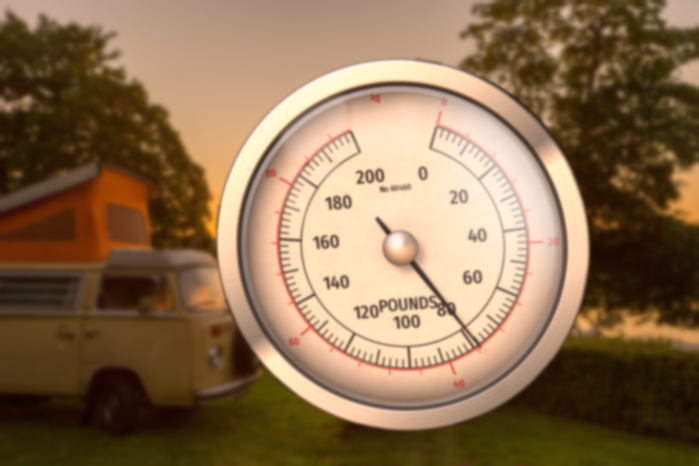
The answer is 78 lb
